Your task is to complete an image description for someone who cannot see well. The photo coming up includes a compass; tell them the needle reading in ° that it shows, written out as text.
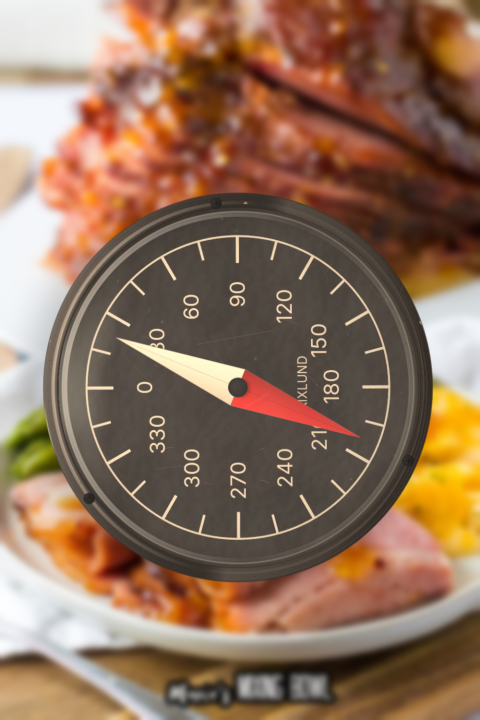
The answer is 202.5 °
